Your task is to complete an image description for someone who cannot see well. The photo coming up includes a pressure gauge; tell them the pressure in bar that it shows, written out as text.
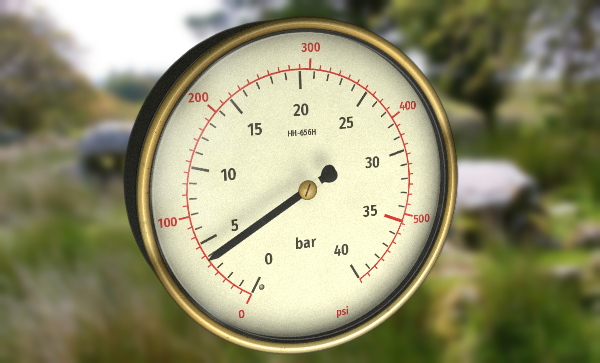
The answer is 4 bar
